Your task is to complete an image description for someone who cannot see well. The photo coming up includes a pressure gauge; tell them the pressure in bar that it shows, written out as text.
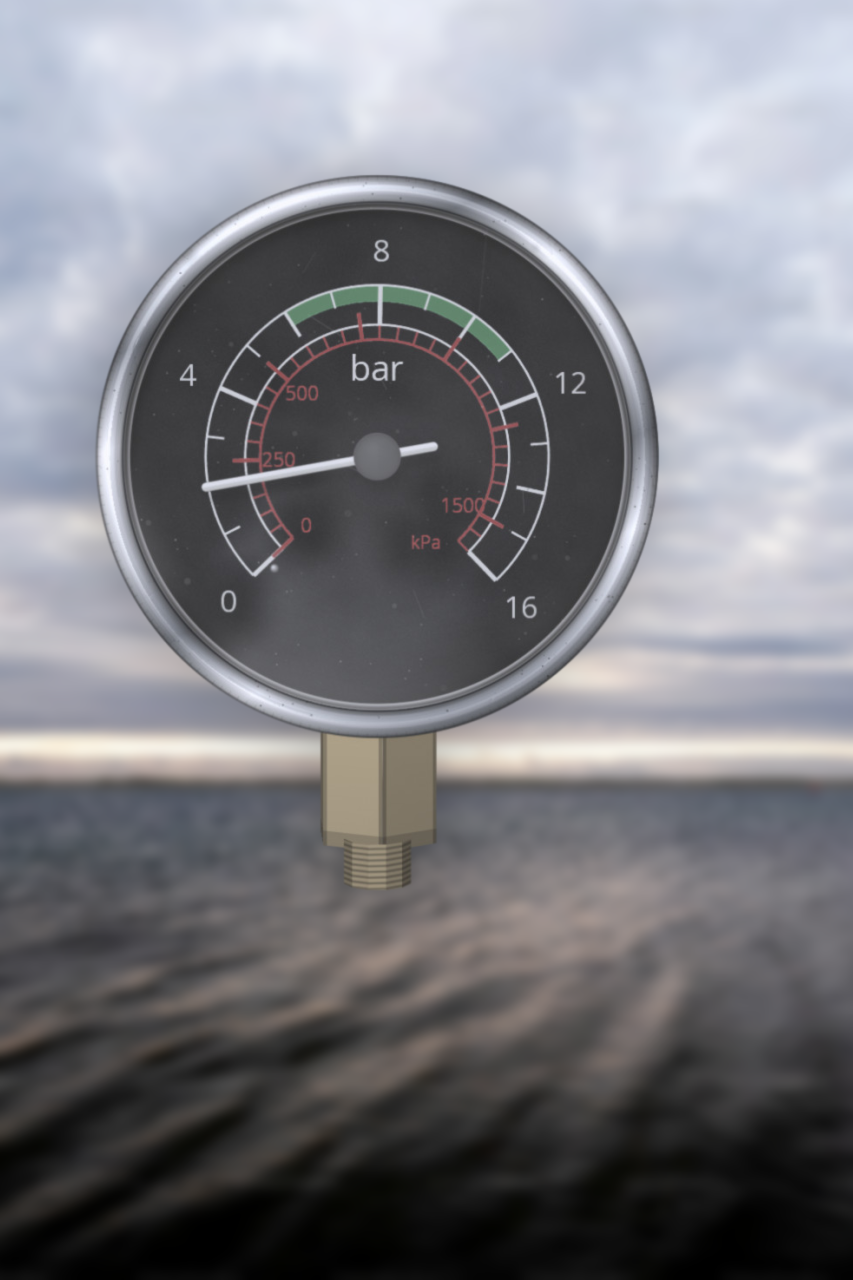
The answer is 2 bar
